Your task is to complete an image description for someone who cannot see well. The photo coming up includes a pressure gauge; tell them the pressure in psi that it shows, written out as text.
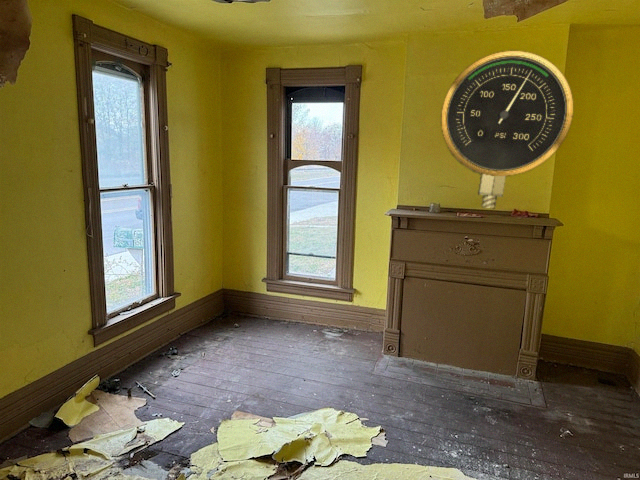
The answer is 175 psi
